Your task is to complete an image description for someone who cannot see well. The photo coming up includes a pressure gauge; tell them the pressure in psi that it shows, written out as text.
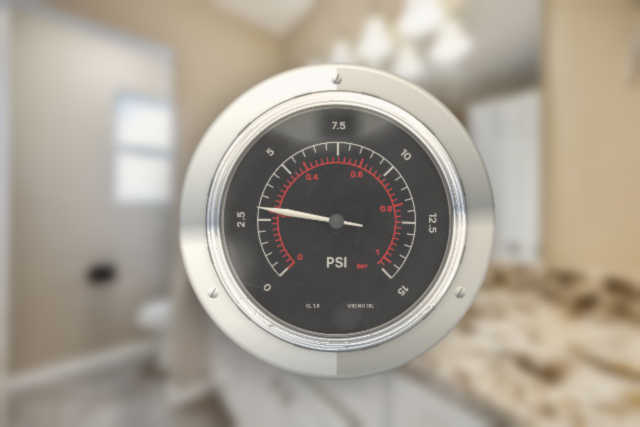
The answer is 3 psi
